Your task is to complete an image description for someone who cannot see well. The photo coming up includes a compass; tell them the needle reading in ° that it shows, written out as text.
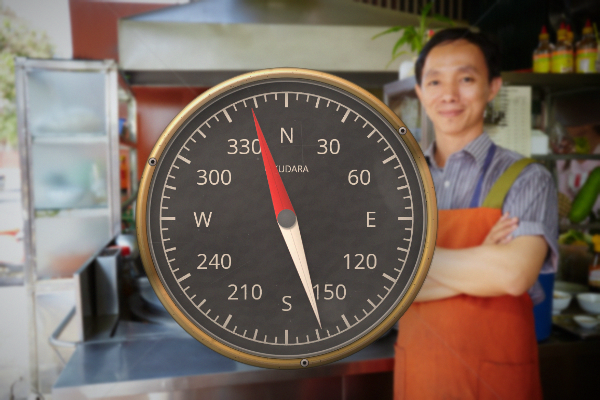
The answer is 342.5 °
